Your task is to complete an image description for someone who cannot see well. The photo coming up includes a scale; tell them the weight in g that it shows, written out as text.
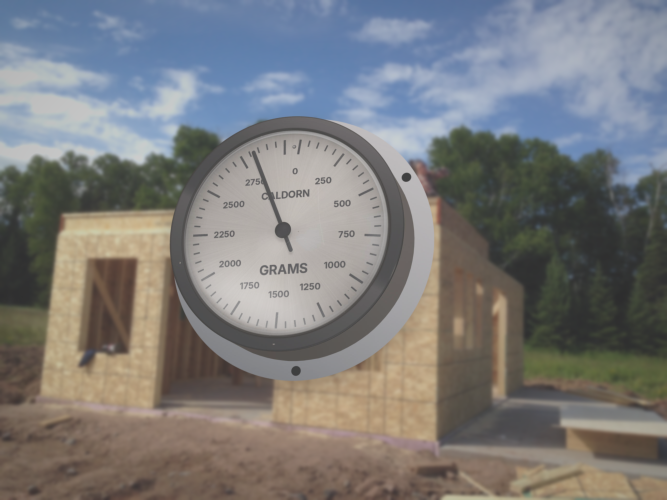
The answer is 2825 g
